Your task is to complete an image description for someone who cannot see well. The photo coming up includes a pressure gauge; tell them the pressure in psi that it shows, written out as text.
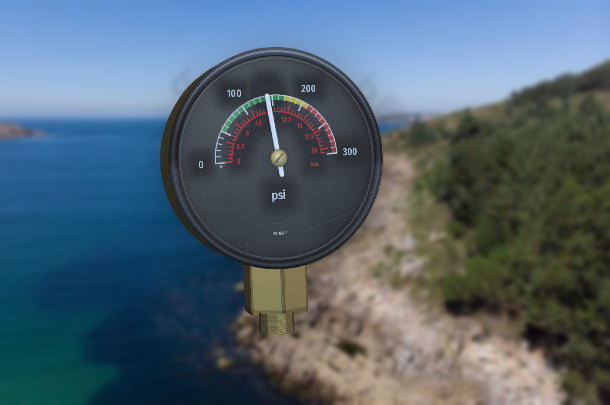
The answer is 140 psi
